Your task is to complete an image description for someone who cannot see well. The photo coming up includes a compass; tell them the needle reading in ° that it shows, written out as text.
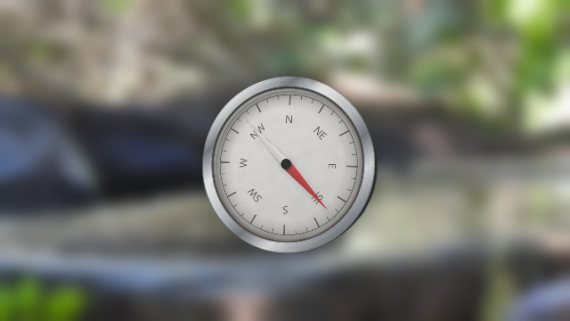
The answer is 135 °
